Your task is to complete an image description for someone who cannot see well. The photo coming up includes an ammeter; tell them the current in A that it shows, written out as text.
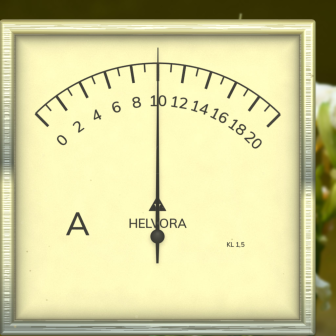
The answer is 10 A
